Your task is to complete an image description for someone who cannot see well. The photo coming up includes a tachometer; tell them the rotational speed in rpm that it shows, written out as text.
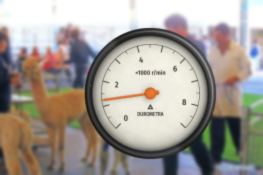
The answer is 1250 rpm
